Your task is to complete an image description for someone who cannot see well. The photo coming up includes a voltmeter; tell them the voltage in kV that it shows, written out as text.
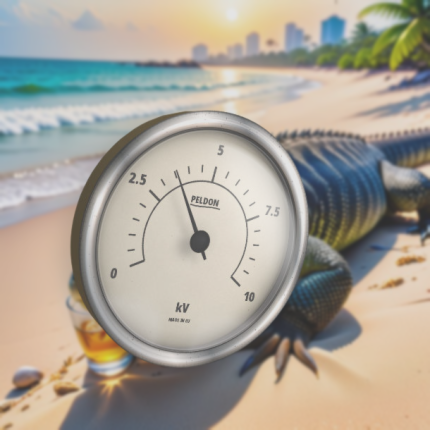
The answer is 3.5 kV
